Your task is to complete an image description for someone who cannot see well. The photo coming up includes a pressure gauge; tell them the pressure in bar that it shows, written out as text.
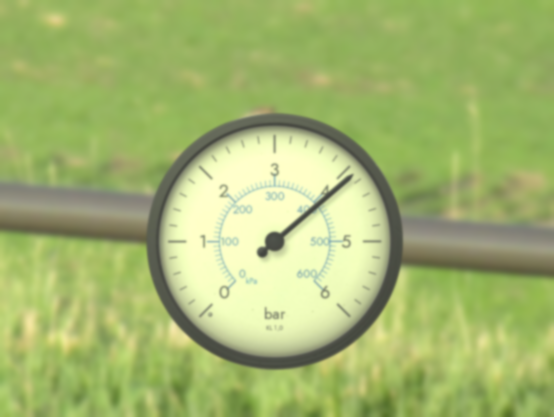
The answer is 4.1 bar
